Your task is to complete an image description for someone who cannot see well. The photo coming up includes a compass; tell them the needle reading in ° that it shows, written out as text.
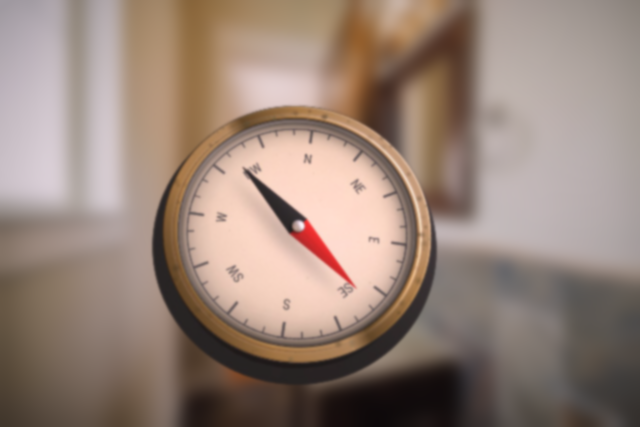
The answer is 130 °
